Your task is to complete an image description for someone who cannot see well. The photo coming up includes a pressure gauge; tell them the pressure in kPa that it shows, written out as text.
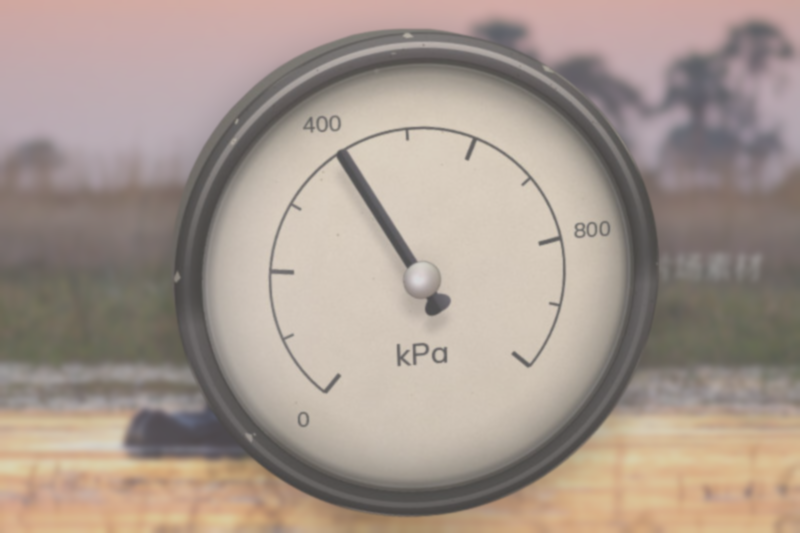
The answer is 400 kPa
